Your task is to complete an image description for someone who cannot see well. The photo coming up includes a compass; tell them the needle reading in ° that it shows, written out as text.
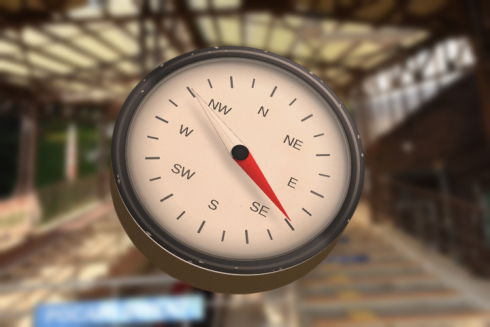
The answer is 120 °
